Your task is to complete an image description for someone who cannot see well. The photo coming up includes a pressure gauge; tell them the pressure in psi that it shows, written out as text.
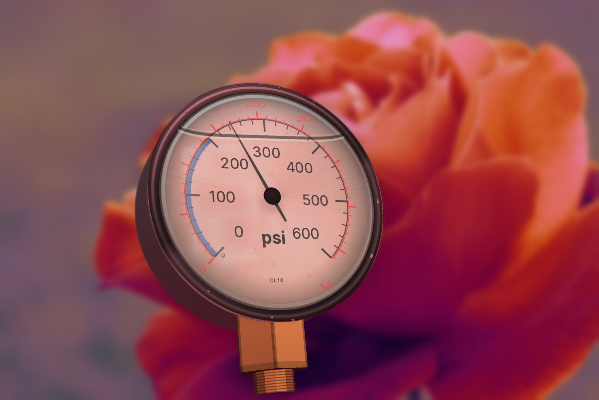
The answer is 240 psi
